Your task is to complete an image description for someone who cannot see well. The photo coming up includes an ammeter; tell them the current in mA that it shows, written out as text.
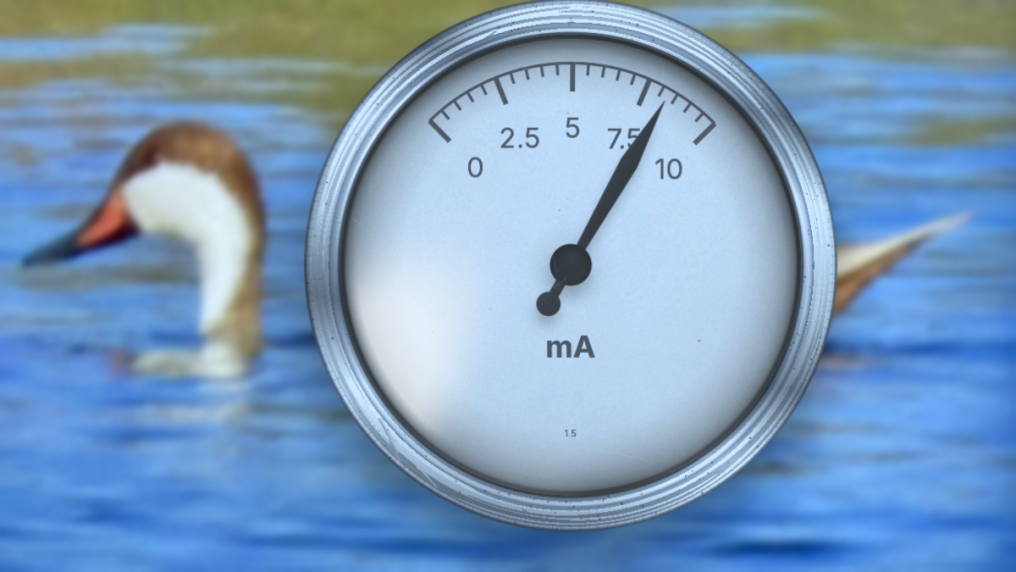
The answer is 8.25 mA
